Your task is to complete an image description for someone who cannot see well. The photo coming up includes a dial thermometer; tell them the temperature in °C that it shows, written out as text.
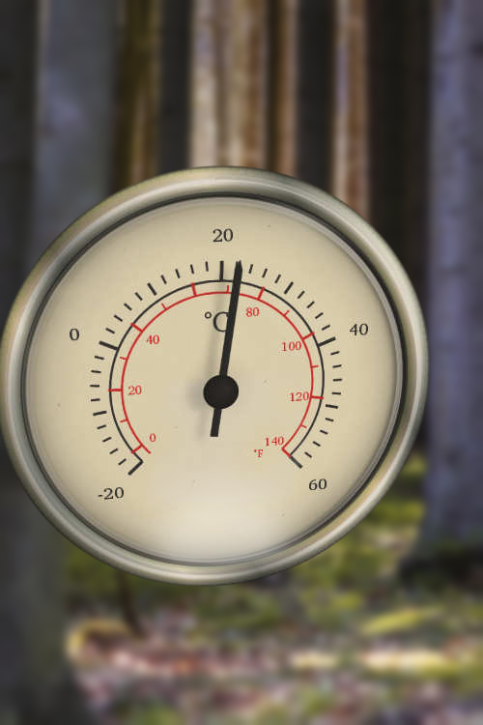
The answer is 22 °C
